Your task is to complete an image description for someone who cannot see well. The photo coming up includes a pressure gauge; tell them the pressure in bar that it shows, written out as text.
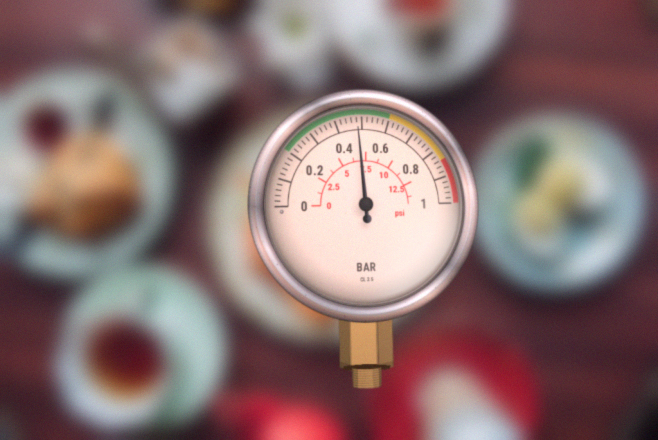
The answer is 0.48 bar
